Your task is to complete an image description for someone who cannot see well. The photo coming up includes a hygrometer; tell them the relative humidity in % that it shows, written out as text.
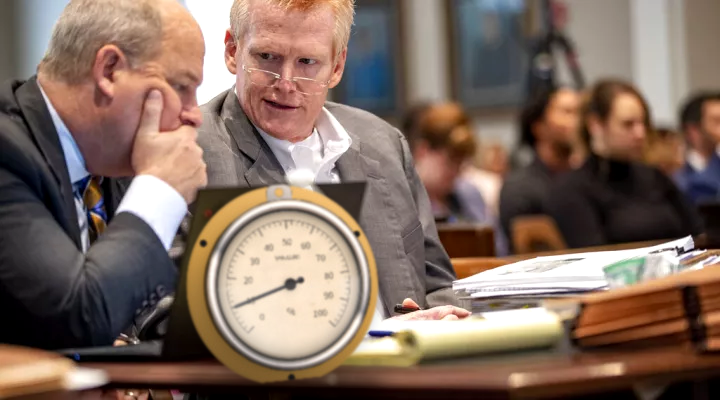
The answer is 10 %
